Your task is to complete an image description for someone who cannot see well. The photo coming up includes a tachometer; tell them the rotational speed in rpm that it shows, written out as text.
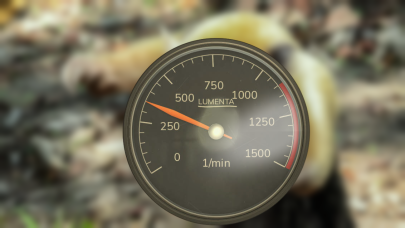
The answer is 350 rpm
